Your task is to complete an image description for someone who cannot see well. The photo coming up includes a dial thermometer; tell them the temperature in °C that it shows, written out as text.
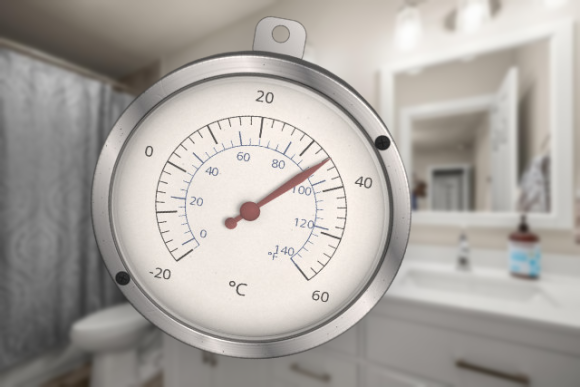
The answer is 34 °C
